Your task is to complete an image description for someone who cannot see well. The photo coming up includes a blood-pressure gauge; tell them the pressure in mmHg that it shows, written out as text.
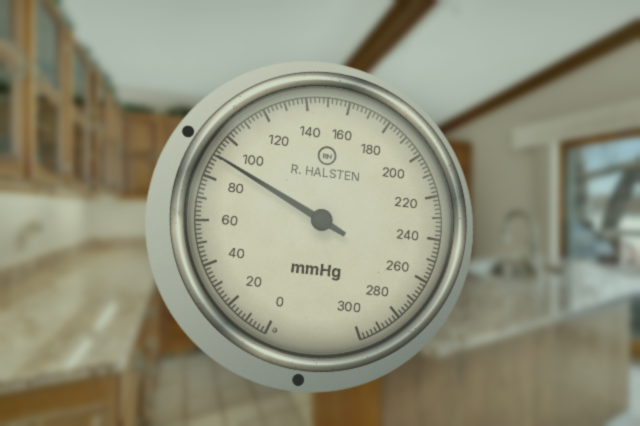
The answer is 90 mmHg
